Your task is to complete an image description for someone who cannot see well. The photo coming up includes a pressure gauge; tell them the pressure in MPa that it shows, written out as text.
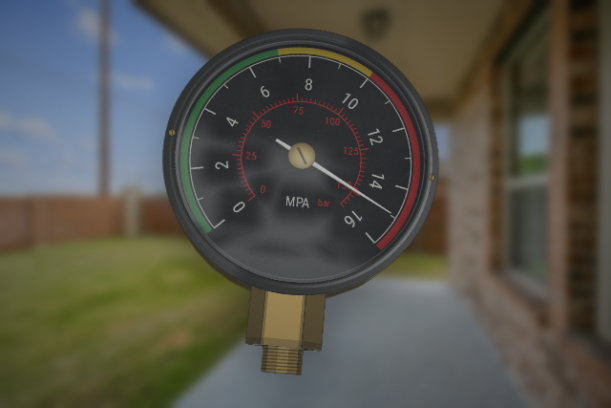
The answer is 15 MPa
